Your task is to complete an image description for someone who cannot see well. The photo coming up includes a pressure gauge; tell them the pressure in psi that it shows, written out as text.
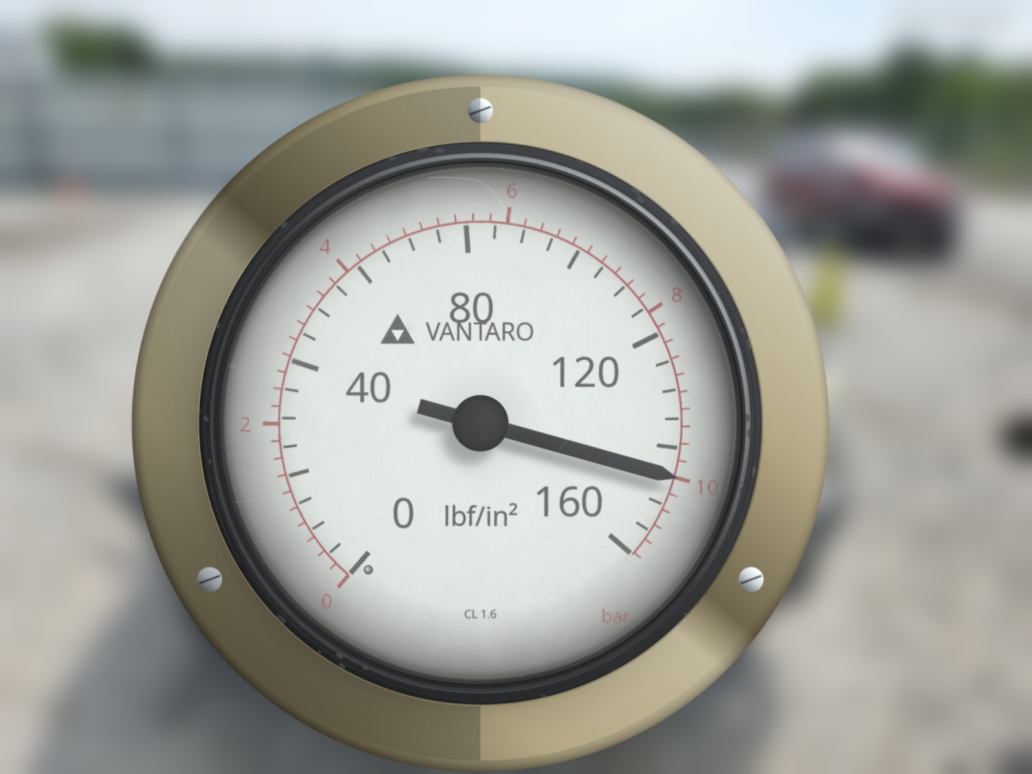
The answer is 145 psi
